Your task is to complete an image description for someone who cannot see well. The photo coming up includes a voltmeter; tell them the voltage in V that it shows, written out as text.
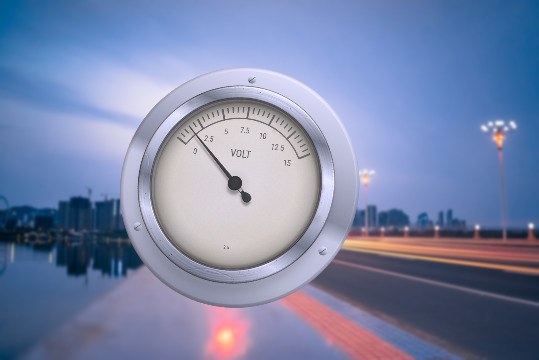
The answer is 1.5 V
